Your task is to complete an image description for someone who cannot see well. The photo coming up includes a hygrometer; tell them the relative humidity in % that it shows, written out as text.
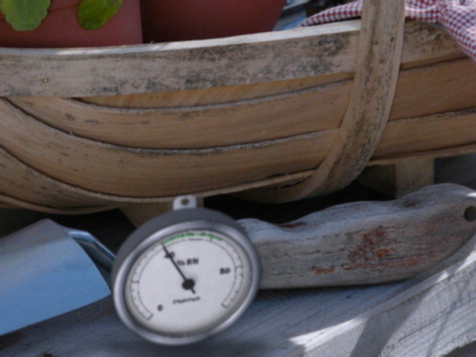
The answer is 40 %
